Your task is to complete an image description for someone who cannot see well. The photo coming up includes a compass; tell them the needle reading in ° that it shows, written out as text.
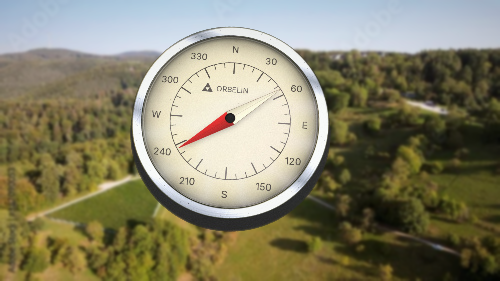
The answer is 235 °
